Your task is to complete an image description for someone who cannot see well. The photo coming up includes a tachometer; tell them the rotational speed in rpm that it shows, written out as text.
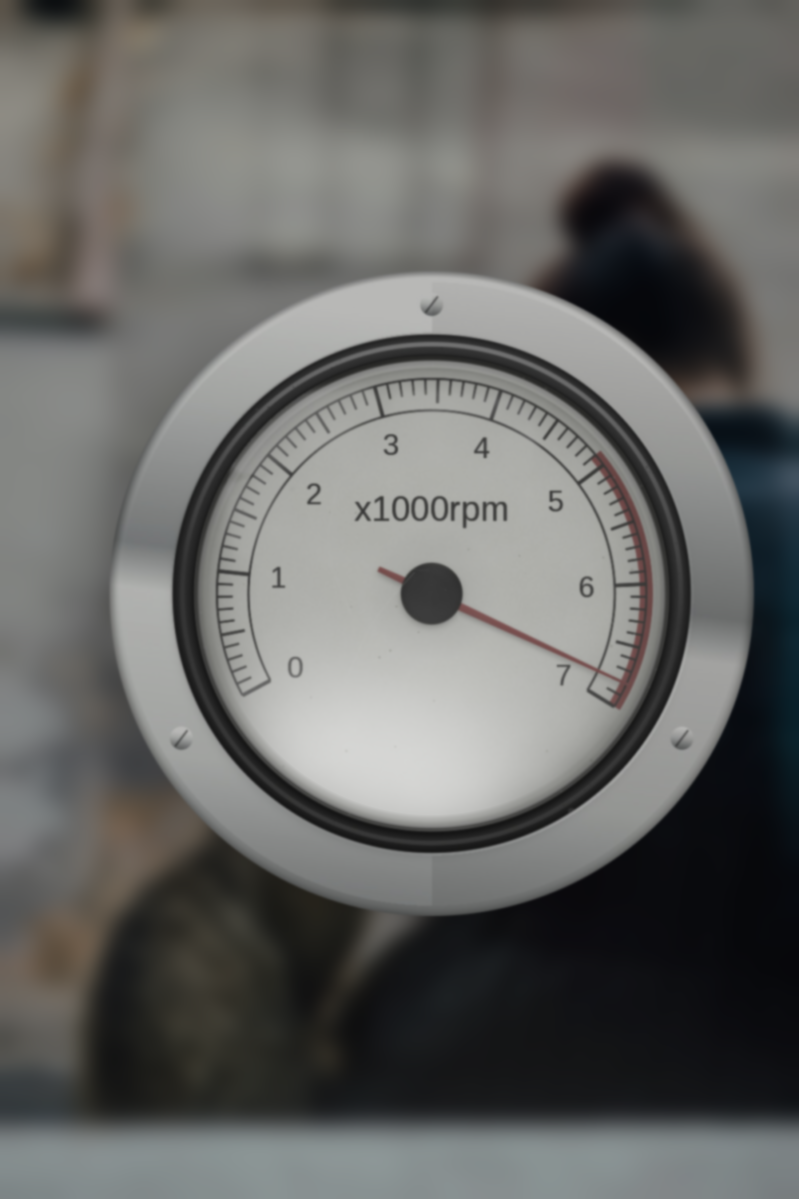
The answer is 6800 rpm
